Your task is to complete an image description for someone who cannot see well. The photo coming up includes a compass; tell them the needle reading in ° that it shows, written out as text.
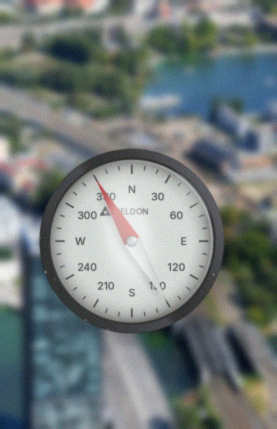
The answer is 330 °
